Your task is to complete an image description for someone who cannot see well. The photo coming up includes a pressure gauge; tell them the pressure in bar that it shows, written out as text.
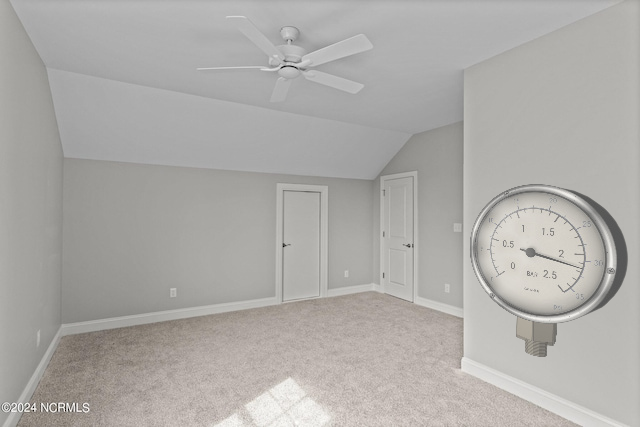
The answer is 2.15 bar
